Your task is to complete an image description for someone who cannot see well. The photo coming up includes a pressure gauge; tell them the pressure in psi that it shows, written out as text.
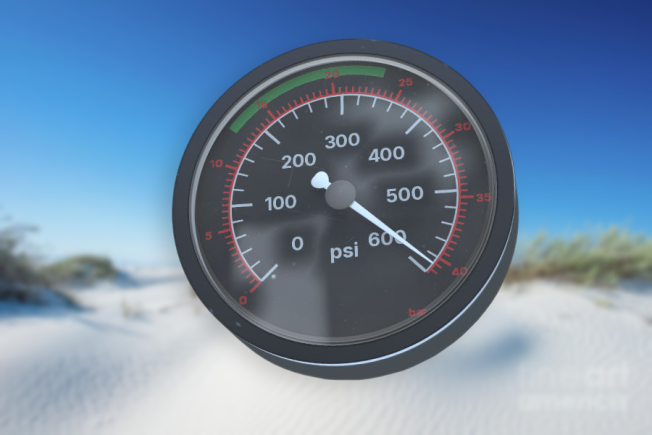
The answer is 590 psi
